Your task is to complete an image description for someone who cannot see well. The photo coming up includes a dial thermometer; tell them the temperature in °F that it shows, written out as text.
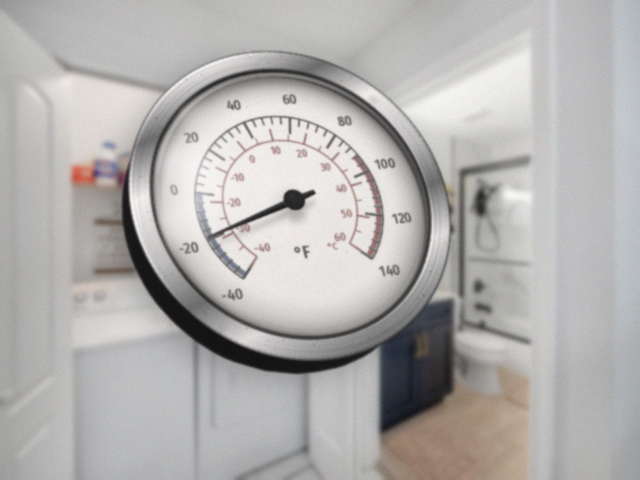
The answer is -20 °F
